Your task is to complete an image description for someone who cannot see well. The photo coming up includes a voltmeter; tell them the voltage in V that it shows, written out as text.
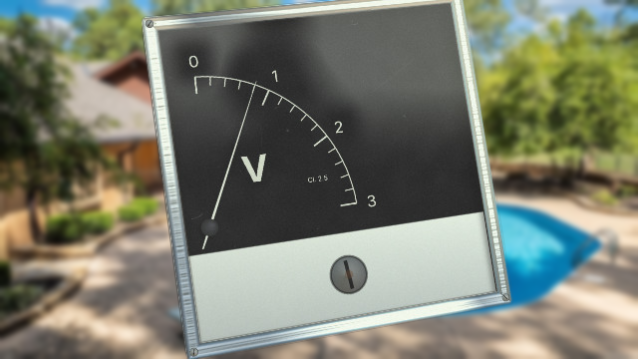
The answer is 0.8 V
